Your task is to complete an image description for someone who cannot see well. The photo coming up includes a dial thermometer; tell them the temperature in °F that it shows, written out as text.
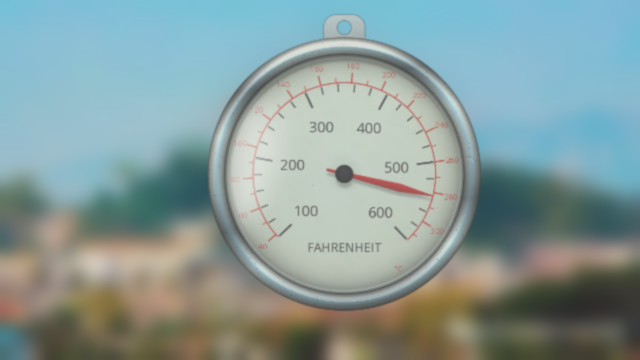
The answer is 540 °F
